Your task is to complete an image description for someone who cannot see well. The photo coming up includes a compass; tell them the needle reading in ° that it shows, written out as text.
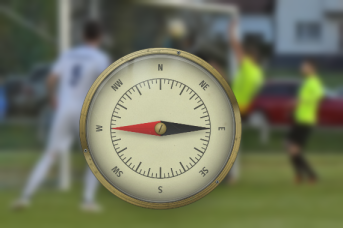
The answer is 270 °
